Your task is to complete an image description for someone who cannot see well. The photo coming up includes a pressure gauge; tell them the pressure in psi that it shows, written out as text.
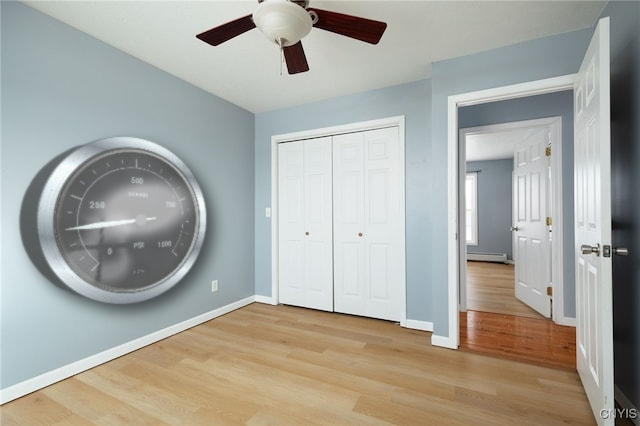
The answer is 150 psi
